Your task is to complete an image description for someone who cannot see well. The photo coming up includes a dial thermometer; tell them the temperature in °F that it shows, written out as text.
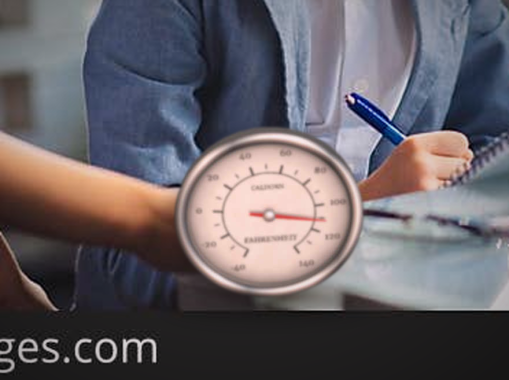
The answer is 110 °F
